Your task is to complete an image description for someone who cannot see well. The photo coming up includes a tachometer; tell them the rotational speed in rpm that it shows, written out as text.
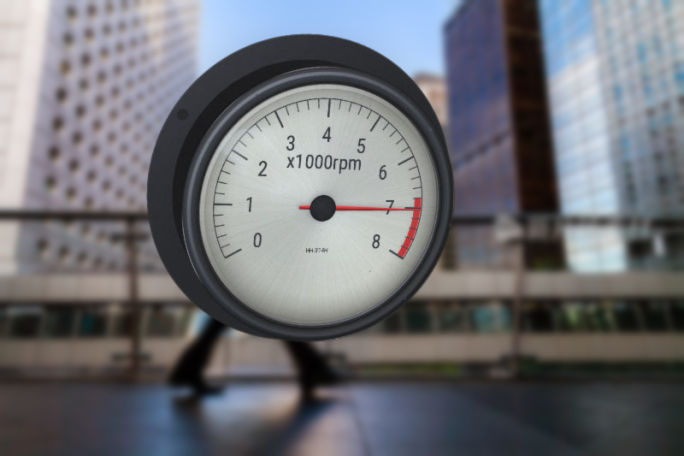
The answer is 7000 rpm
